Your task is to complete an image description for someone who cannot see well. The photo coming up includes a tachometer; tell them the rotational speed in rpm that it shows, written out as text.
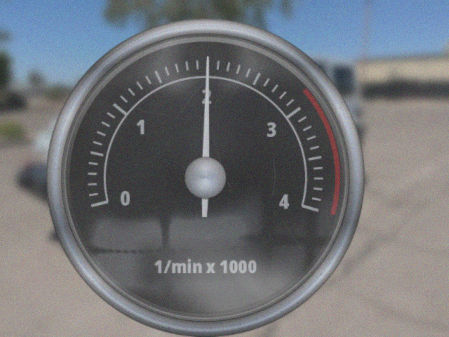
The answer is 2000 rpm
